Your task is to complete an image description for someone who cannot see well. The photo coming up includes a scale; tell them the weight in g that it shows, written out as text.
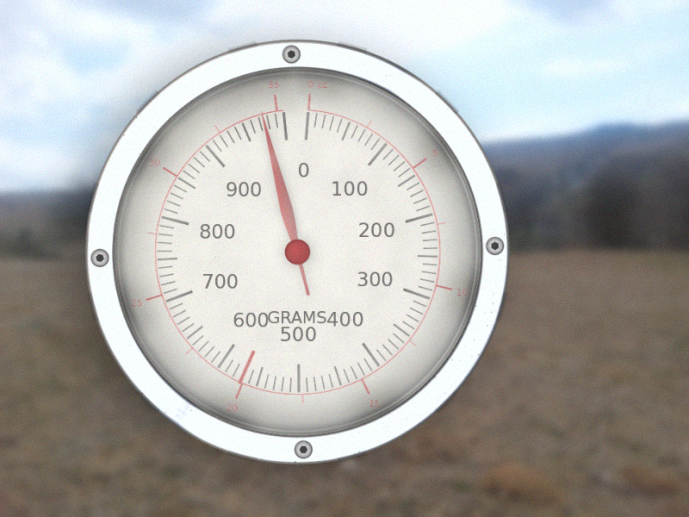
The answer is 975 g
